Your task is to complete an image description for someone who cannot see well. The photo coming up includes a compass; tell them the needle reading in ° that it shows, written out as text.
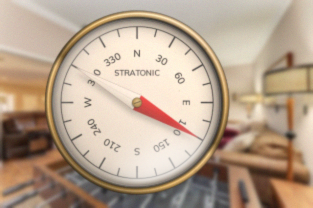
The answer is 120 °
